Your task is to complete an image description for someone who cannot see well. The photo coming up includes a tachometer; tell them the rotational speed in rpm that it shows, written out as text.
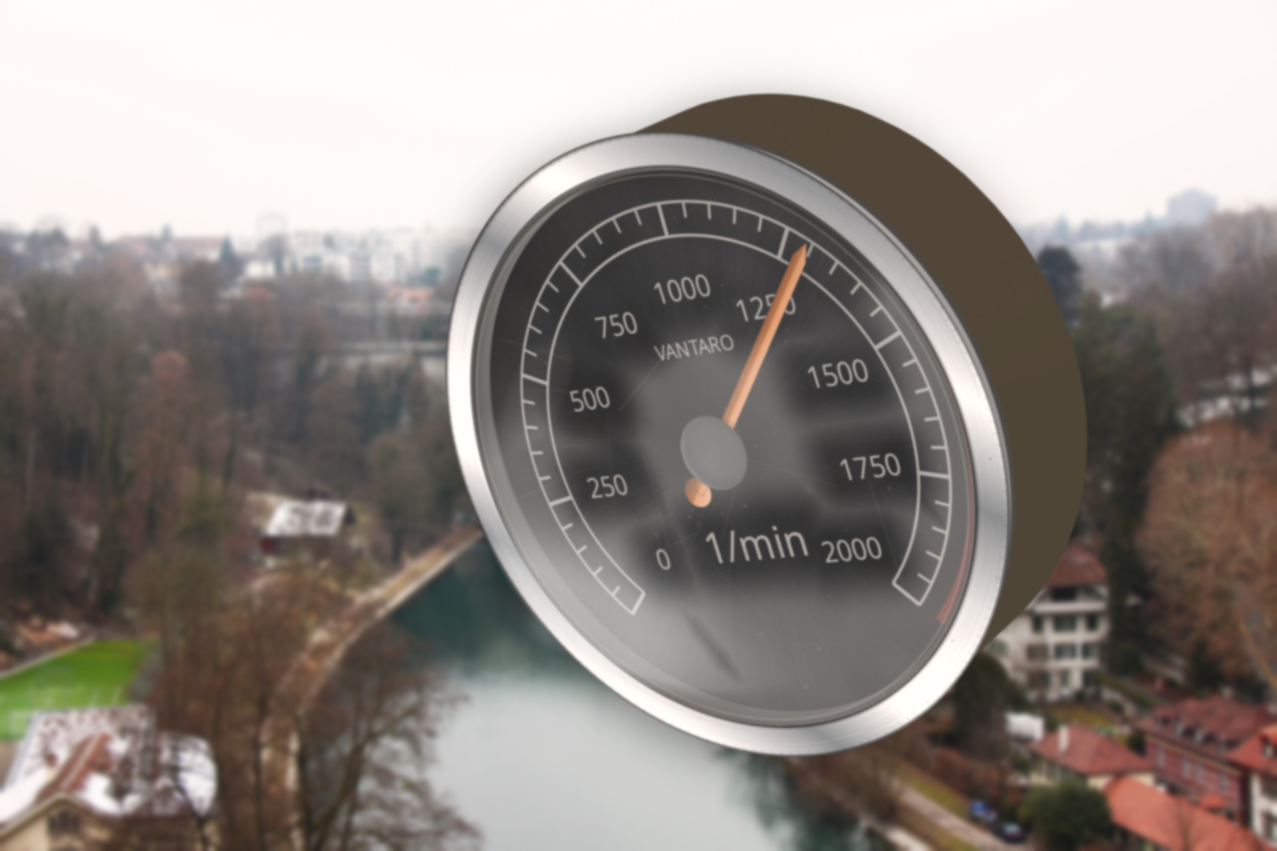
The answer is 1300 rpm
